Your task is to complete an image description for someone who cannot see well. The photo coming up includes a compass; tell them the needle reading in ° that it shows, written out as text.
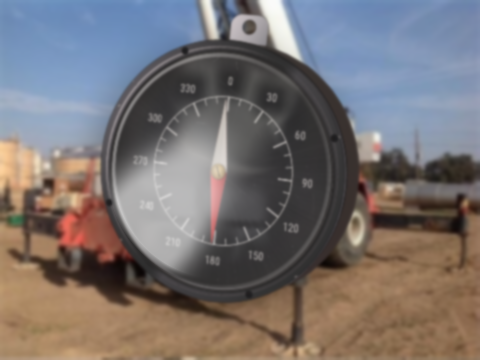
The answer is 180 °
